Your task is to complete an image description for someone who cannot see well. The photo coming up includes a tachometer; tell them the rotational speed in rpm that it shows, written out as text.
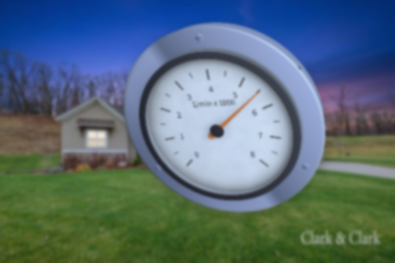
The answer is 5500 rpm
